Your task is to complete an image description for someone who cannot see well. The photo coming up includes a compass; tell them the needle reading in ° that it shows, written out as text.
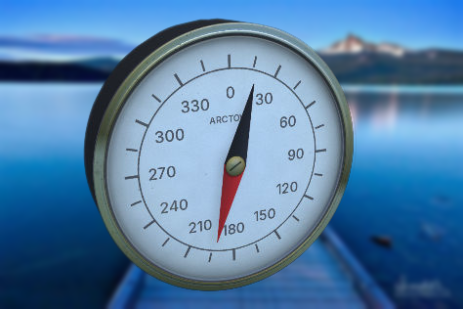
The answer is 195 °
